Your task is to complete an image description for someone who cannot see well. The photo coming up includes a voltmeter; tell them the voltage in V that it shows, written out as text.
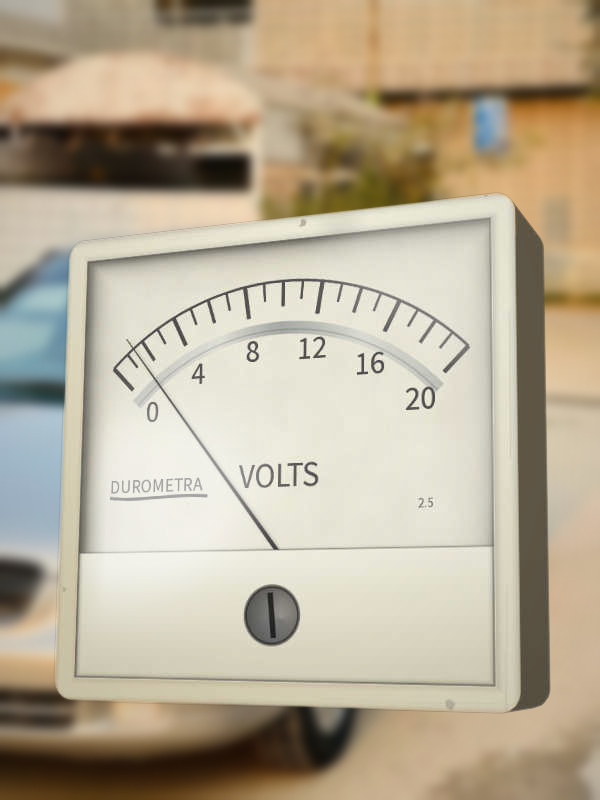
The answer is 1.5 V
